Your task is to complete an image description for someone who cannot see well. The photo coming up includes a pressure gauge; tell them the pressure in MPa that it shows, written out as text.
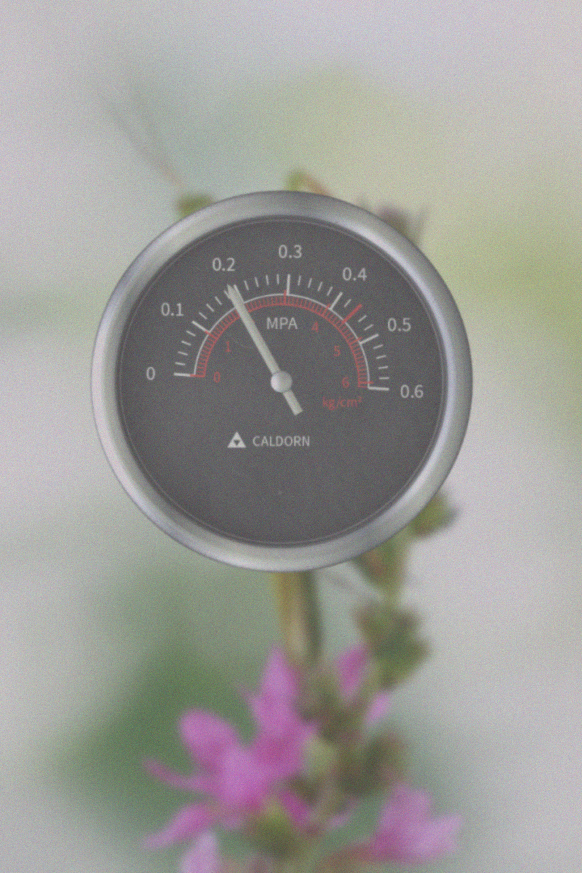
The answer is 0.19 MPa
